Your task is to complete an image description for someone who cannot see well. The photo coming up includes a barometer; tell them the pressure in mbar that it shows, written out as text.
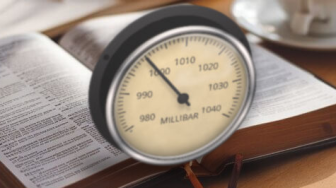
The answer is 1000 mbar
